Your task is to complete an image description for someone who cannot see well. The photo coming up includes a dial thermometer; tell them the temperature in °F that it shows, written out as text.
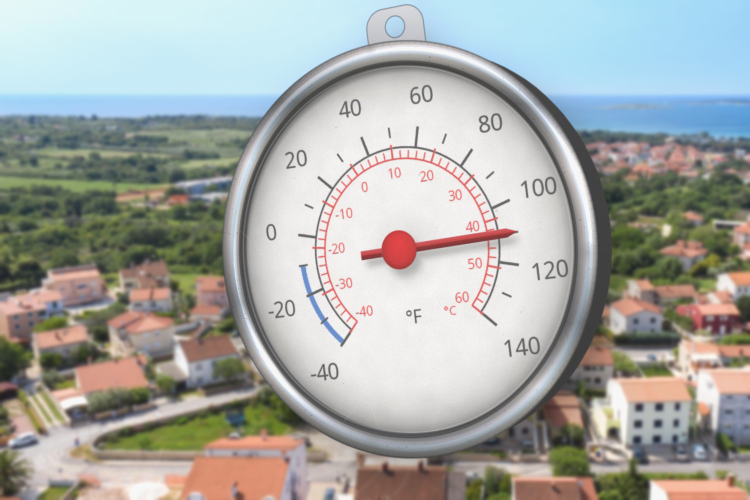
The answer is 110 °F
